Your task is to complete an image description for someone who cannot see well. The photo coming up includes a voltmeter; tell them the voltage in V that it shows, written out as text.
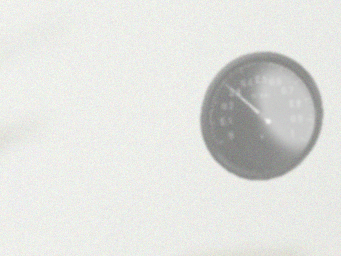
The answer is 0.3 V
